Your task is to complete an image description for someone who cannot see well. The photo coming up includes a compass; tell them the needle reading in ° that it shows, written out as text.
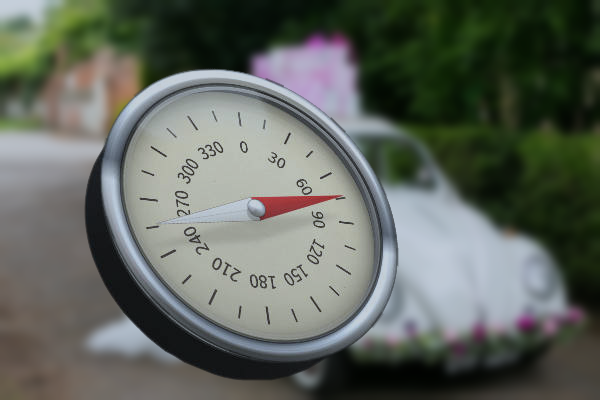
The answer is 75 °
